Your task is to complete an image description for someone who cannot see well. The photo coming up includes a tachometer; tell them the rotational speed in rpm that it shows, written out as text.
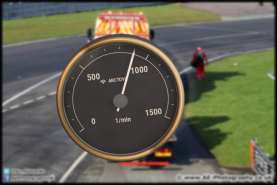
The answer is 900 rpm
